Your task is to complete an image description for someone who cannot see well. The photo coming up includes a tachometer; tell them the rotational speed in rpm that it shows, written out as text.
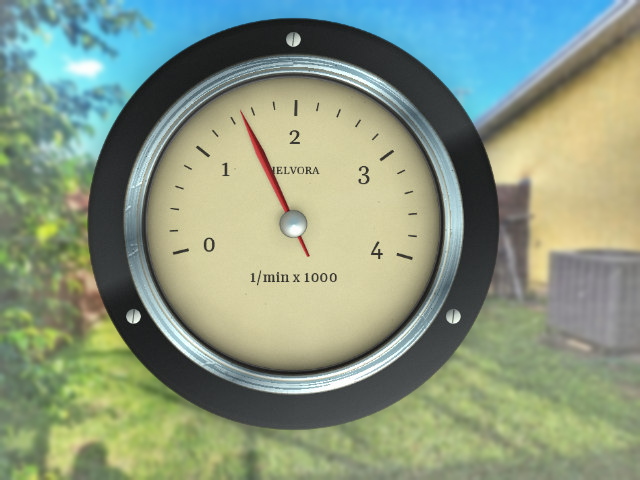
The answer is 1500 rpm
